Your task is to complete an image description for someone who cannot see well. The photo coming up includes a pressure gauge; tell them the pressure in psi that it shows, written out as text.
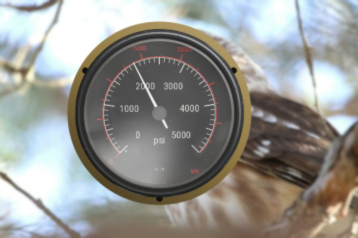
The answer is 2000 psi
